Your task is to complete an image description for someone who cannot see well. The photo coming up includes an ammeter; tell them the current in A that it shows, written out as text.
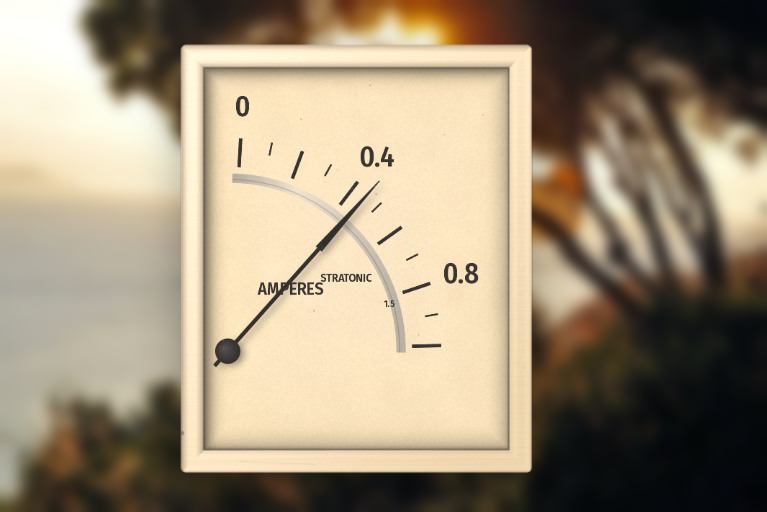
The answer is 0.45 A
